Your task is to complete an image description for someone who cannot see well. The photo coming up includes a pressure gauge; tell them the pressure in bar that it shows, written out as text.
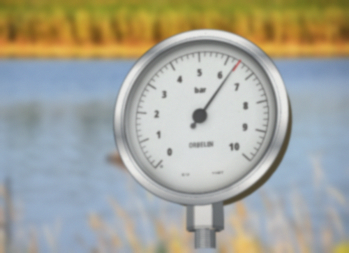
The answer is 6.4 bar
